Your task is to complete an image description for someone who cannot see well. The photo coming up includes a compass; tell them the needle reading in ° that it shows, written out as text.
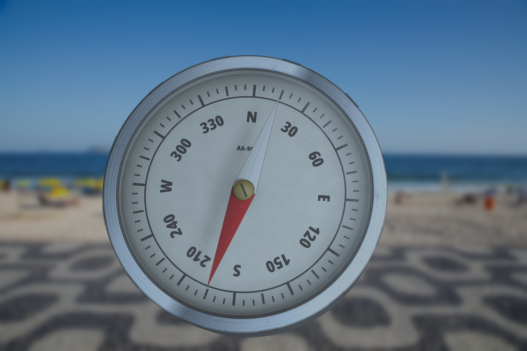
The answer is 195 °
